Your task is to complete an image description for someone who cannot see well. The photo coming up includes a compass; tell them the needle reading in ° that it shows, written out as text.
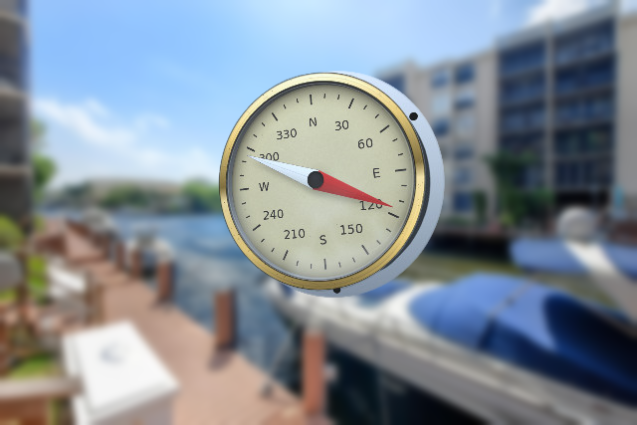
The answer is 115 °
